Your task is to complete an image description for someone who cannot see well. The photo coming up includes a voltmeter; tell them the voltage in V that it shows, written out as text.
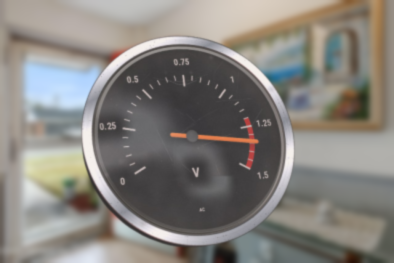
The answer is 1.35 V
